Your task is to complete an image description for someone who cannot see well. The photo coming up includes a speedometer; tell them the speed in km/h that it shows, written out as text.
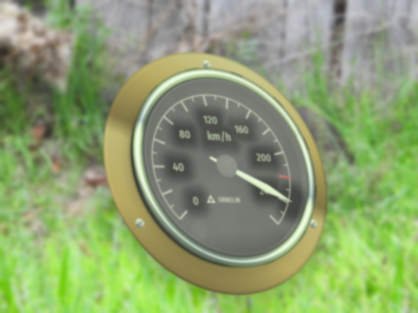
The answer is 240 km/h
